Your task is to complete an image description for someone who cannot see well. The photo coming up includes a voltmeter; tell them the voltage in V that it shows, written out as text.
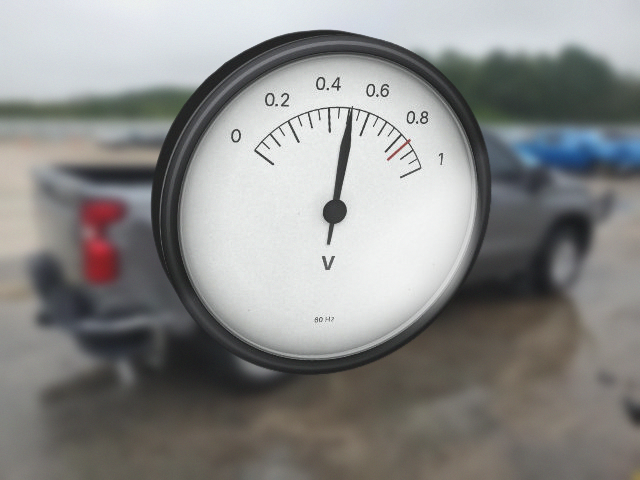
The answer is 0.5 V
